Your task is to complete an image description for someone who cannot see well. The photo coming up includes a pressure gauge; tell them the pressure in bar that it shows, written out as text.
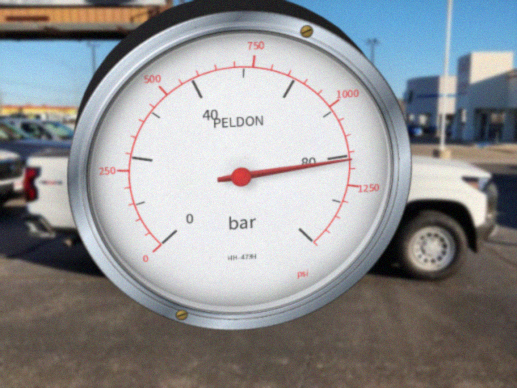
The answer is 80 bar
